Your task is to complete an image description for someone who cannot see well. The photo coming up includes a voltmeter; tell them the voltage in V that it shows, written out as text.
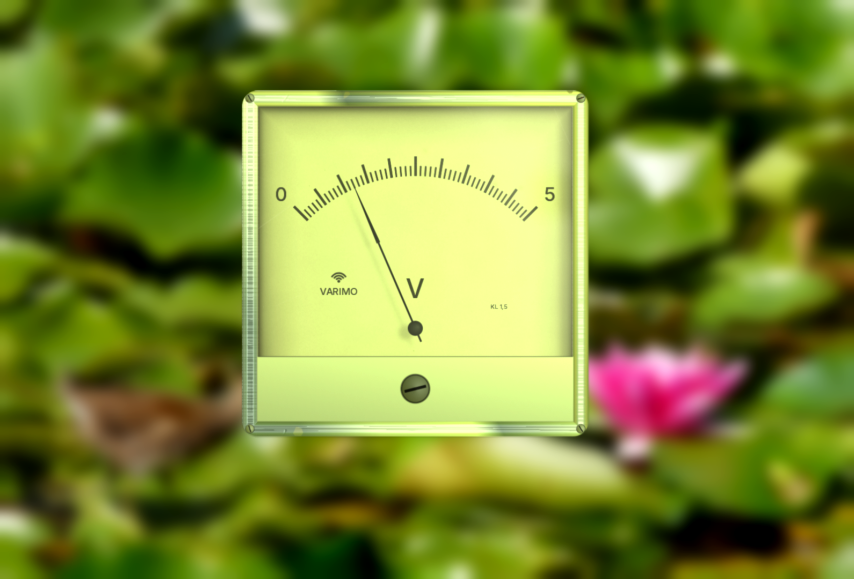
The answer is 1.2 V
